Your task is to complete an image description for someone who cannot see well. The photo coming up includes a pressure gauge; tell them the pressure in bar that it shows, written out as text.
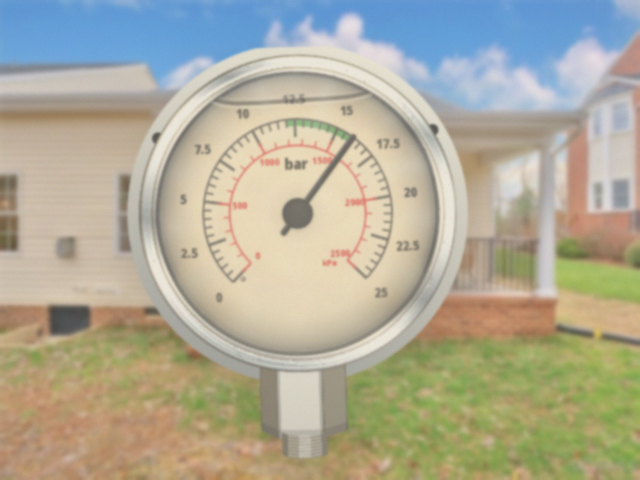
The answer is 16 bar
